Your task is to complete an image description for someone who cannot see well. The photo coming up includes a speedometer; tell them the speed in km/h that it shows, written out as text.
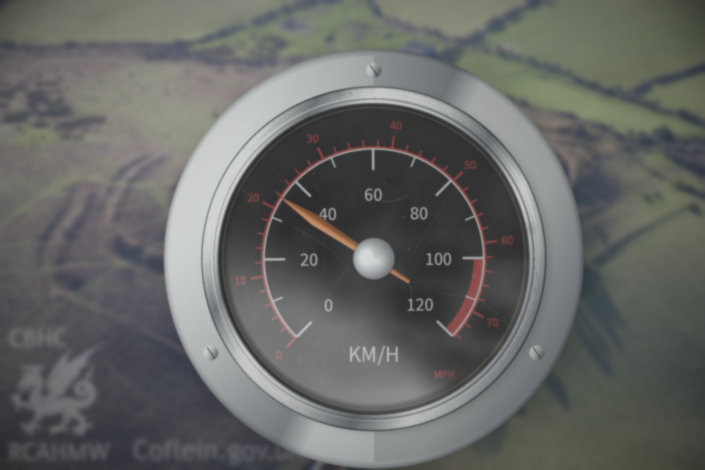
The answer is 35 km/h
